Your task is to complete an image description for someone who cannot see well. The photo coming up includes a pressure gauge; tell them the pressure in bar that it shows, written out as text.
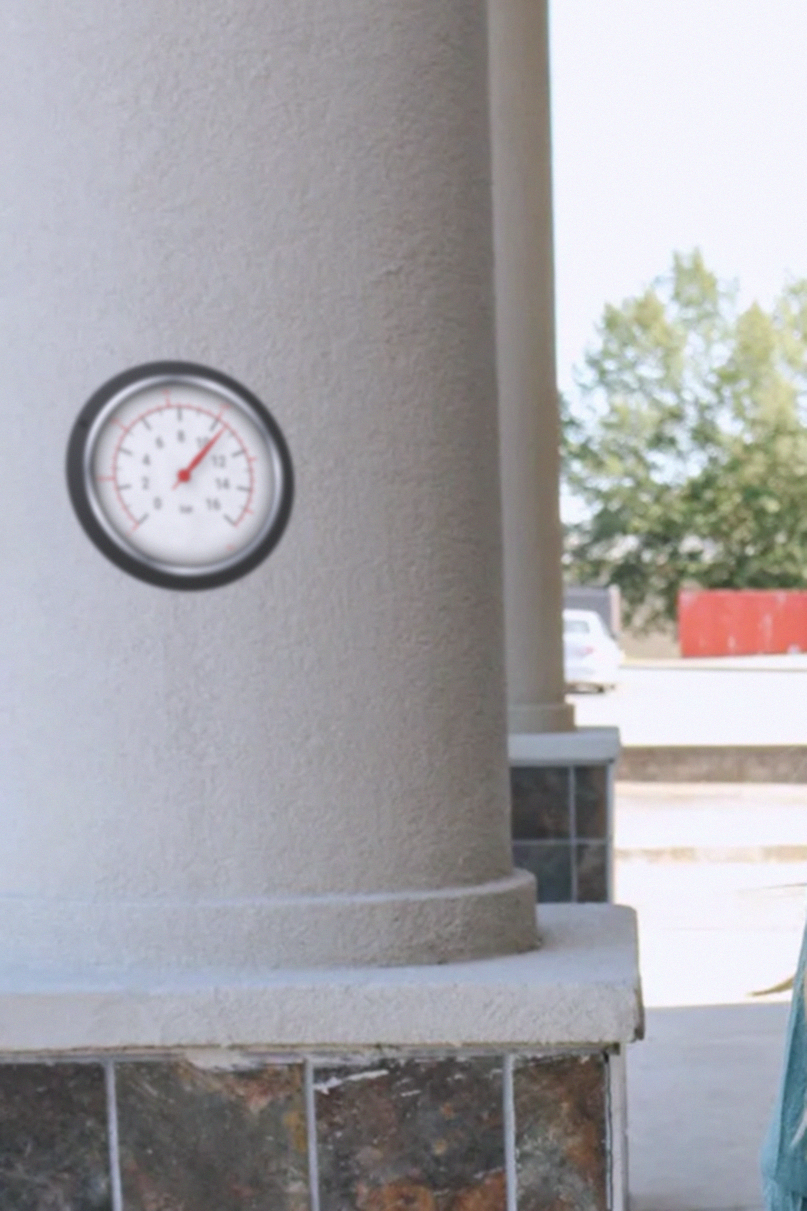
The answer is 10.5 bar
